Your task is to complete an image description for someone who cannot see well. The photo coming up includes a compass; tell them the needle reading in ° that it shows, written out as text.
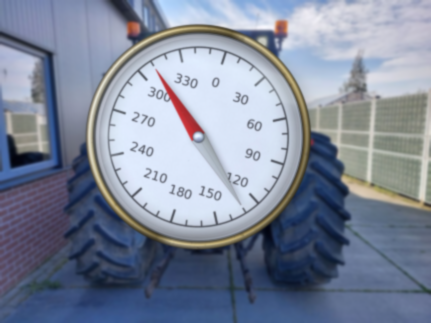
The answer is 310 °
